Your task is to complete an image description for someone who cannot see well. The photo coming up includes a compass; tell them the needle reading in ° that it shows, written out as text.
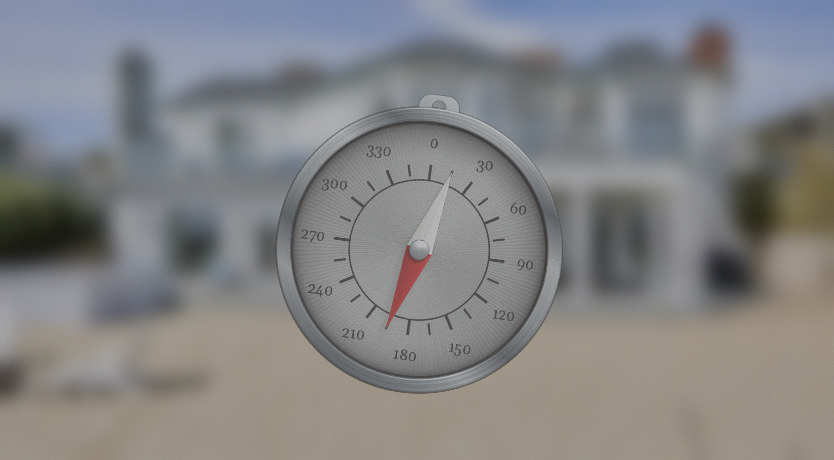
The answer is 195 °
